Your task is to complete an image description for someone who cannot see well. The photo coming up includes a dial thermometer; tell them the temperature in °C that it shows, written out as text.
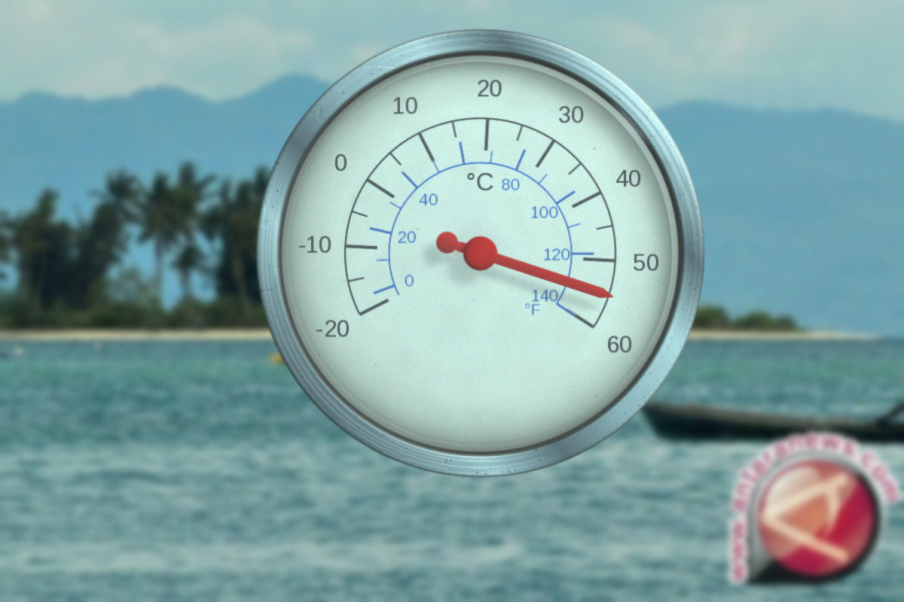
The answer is 55 °C
